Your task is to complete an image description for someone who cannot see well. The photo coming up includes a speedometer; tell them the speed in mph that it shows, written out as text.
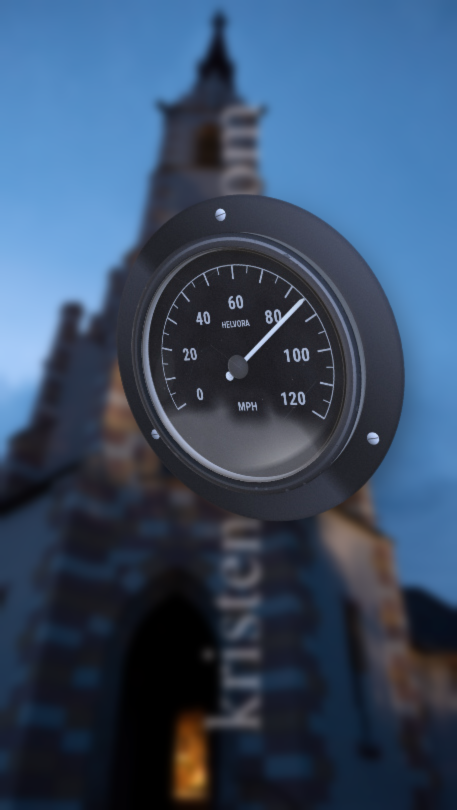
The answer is 85 mph
